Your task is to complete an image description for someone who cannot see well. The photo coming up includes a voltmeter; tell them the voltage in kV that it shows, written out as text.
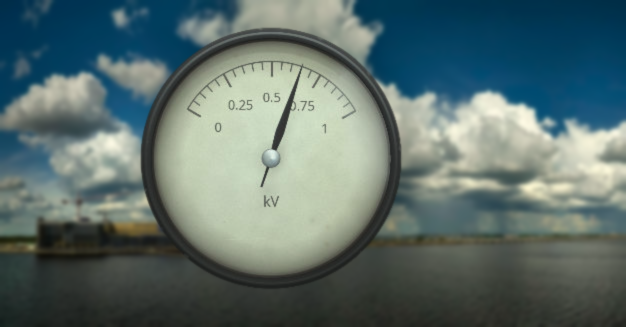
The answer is 0.65 kV
